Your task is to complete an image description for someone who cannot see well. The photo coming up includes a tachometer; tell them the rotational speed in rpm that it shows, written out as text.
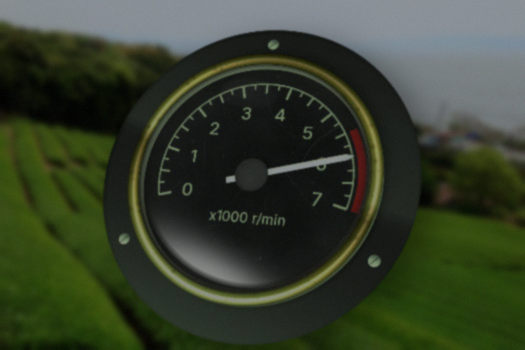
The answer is 6000 rpm
